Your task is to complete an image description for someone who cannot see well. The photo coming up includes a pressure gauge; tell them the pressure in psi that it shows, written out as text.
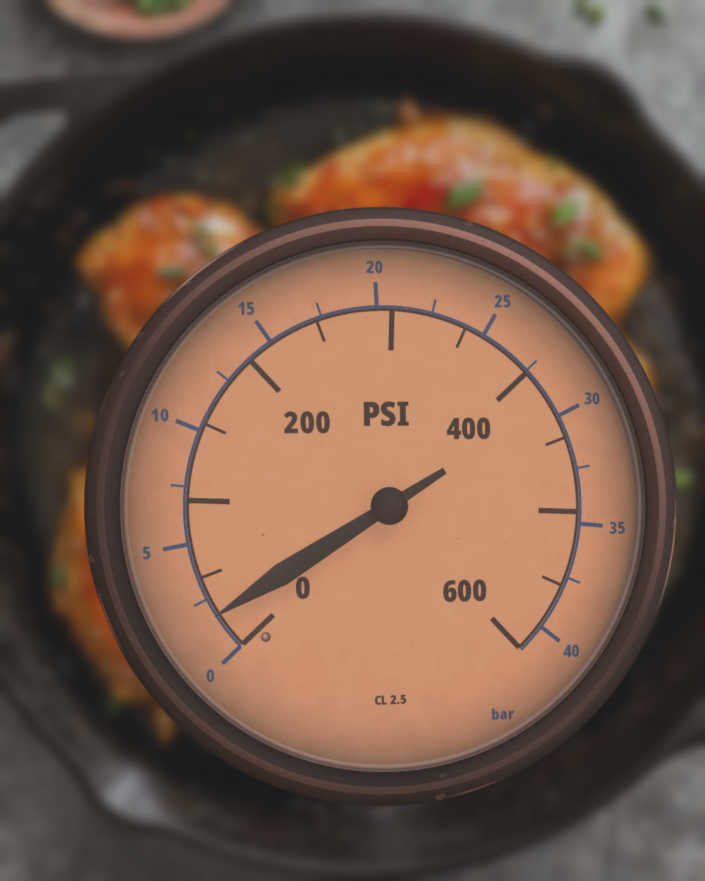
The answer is 25 psi
